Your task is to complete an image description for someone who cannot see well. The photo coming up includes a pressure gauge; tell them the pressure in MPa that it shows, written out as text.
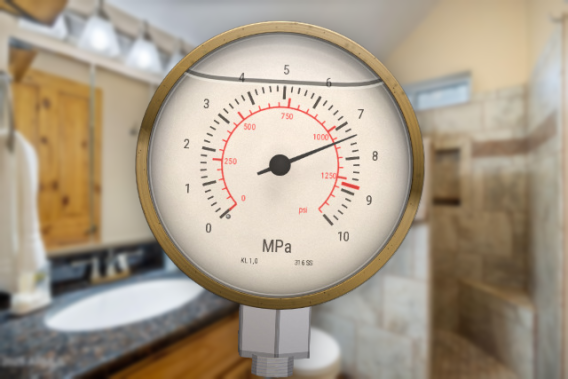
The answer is 7.4 MPa
